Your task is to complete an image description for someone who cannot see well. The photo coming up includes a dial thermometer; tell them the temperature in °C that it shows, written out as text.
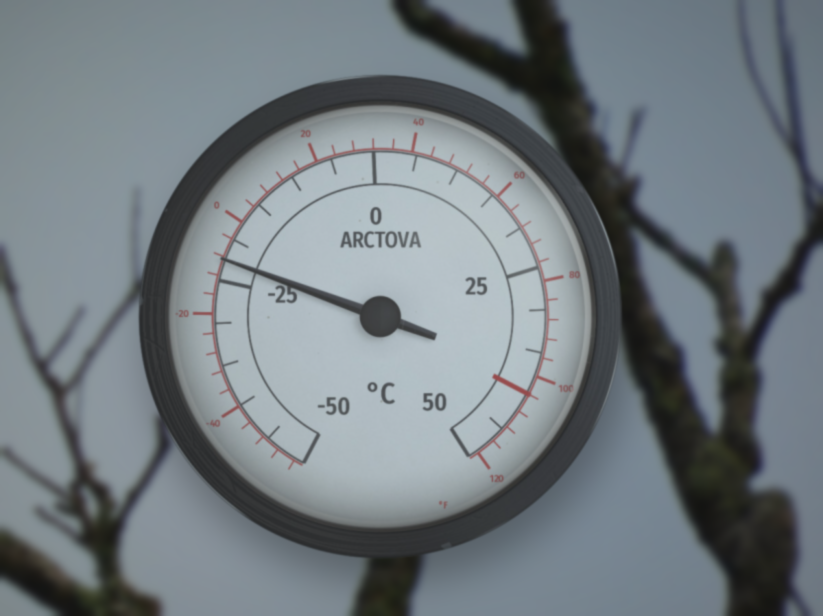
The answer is -22.5 °C
